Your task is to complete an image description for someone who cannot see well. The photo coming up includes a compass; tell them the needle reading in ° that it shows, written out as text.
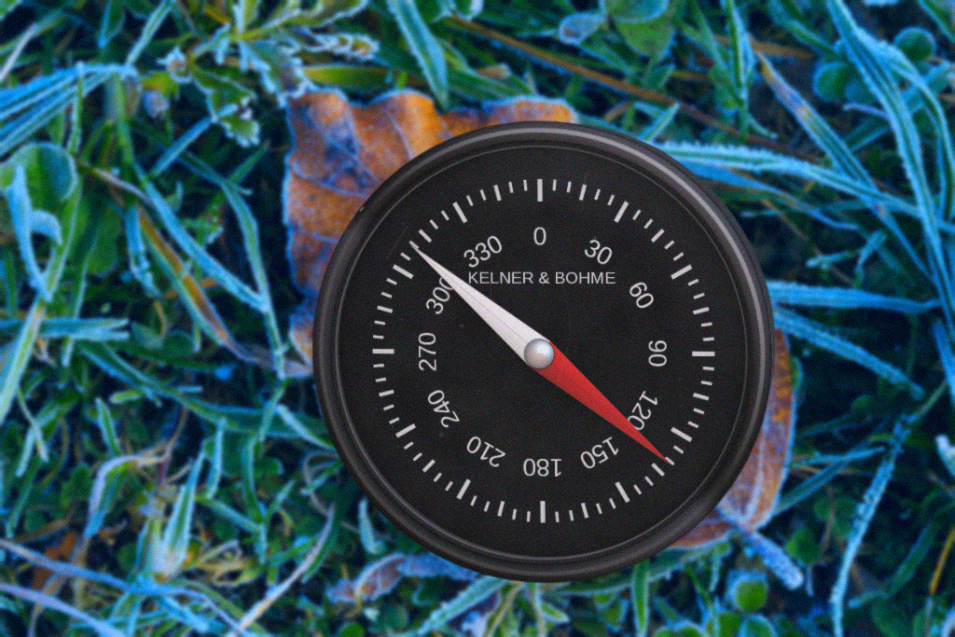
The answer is 130 °
